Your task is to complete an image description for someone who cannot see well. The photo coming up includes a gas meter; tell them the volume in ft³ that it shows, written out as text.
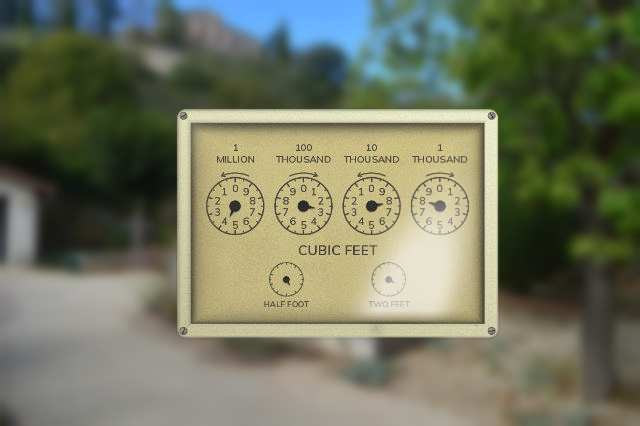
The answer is 427800 ft³
